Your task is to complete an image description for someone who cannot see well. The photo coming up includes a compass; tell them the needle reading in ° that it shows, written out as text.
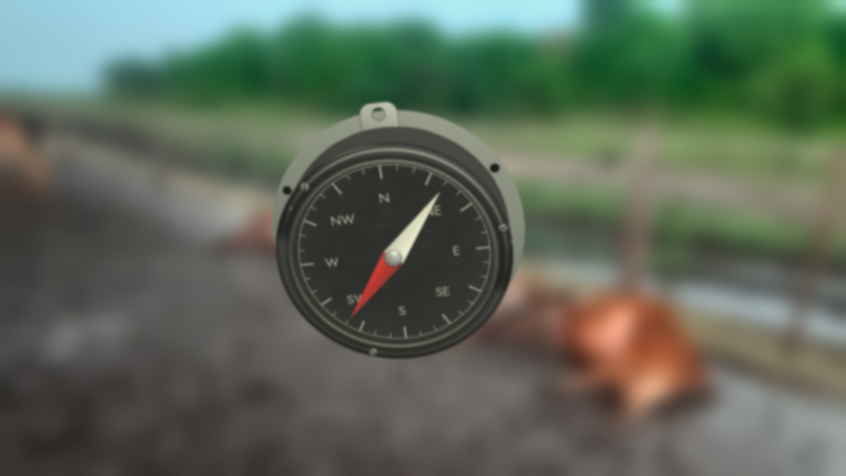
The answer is 220 °
